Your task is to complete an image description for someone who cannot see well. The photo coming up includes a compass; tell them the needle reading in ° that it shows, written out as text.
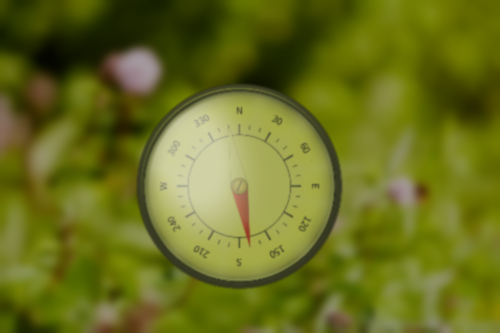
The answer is 170 °
